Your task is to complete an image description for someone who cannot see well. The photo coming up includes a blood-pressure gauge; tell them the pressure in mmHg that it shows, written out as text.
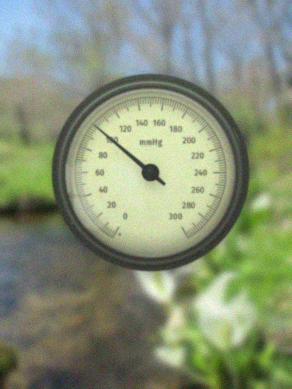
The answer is 100 mmHg
